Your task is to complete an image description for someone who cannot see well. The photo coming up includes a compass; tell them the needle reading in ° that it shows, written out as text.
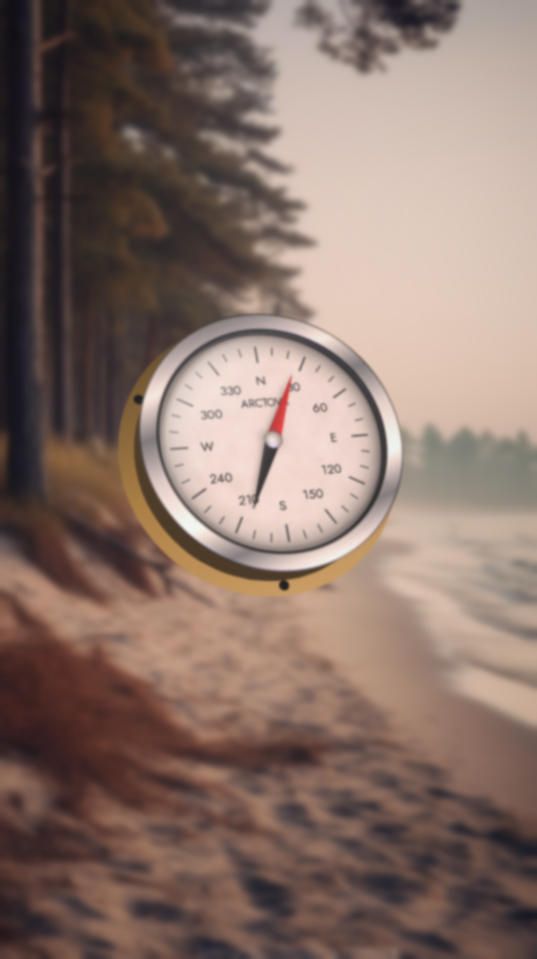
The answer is 25 °
